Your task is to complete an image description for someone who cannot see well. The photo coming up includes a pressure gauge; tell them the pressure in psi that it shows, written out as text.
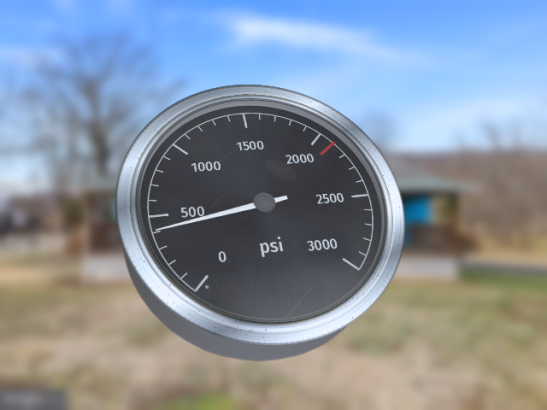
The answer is 400 psi
